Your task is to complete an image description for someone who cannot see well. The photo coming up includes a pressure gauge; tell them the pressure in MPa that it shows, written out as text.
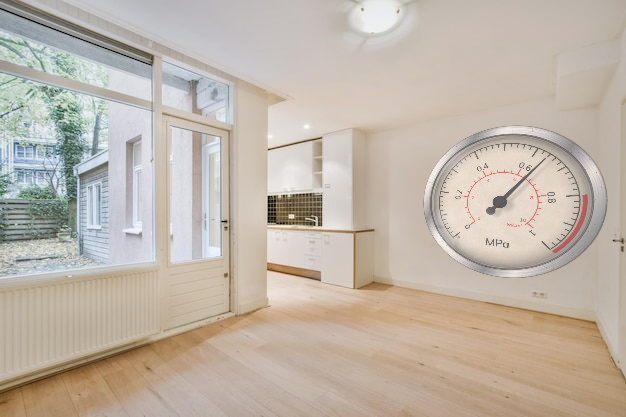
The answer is 0.64 MPa
